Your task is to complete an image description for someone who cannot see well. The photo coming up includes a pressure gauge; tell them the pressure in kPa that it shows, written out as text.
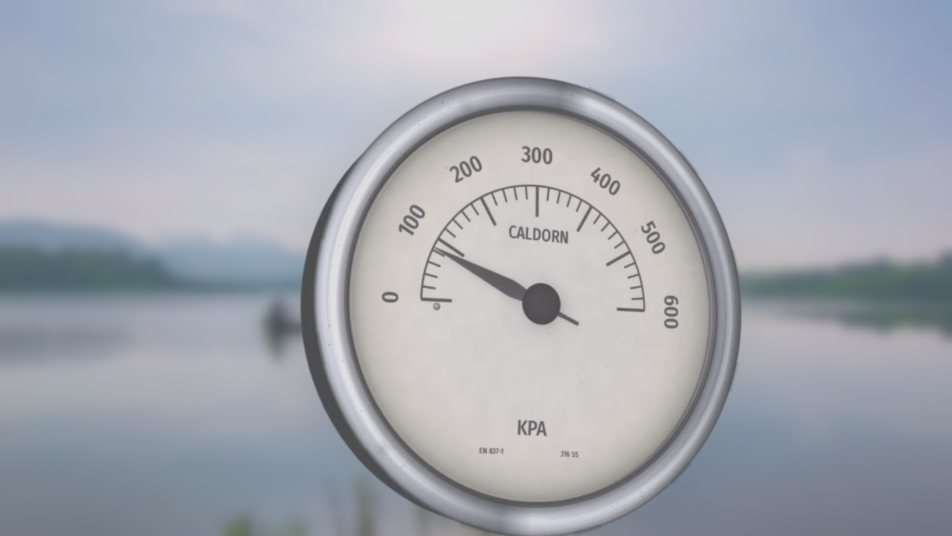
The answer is 80 kPa
